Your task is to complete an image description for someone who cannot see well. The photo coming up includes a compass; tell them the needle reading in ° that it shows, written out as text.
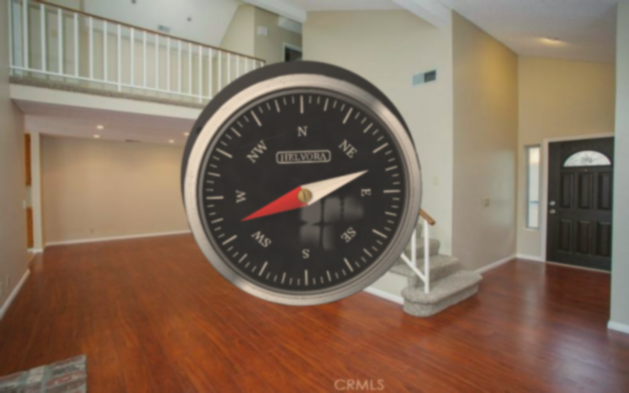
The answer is 250 °
